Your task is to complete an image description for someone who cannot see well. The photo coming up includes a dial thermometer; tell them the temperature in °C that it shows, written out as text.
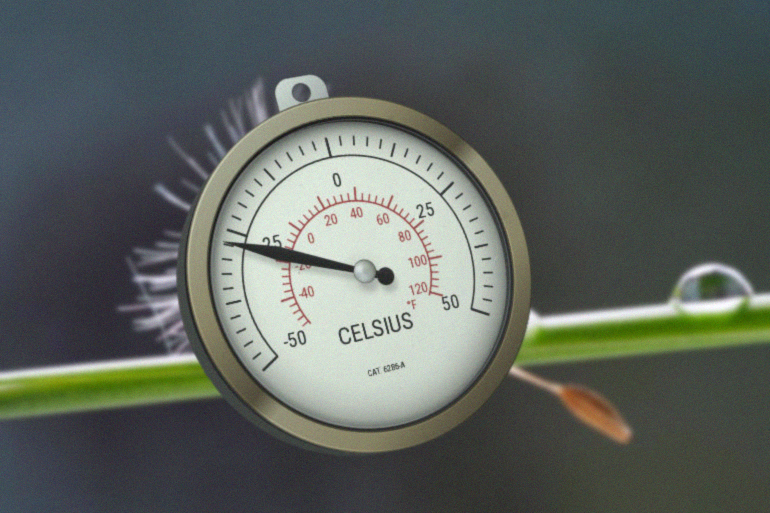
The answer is -27.5 °C
